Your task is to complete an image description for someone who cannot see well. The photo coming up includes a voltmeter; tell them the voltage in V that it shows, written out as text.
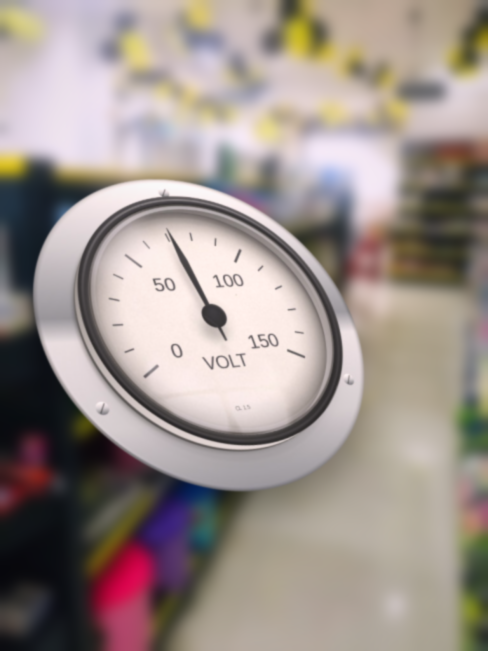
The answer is 70 V
